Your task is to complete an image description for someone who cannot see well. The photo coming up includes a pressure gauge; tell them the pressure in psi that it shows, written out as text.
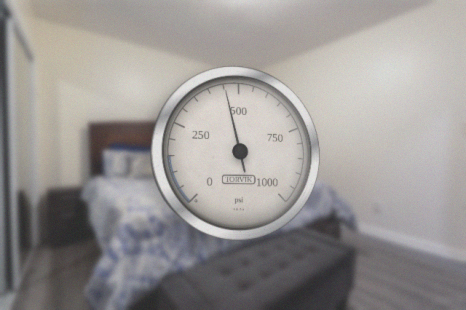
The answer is 450 psi
